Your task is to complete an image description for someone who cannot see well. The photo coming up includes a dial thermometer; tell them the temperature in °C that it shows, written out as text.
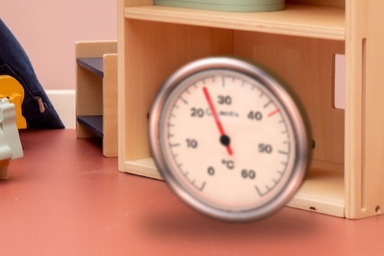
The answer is 26 °C
